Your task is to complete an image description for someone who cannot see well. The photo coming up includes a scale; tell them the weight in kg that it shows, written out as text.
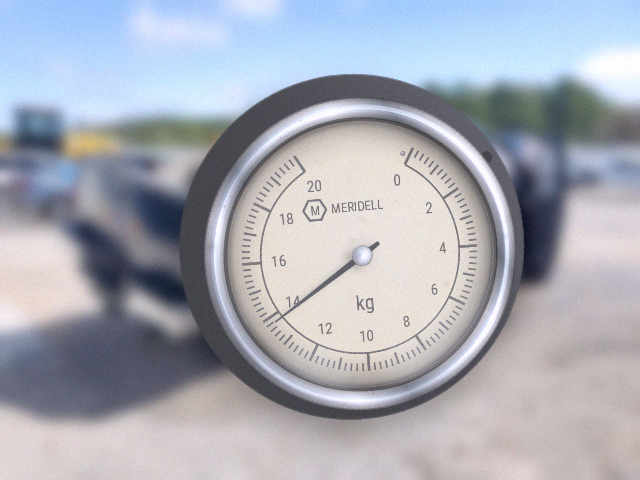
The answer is 13.8 kg
